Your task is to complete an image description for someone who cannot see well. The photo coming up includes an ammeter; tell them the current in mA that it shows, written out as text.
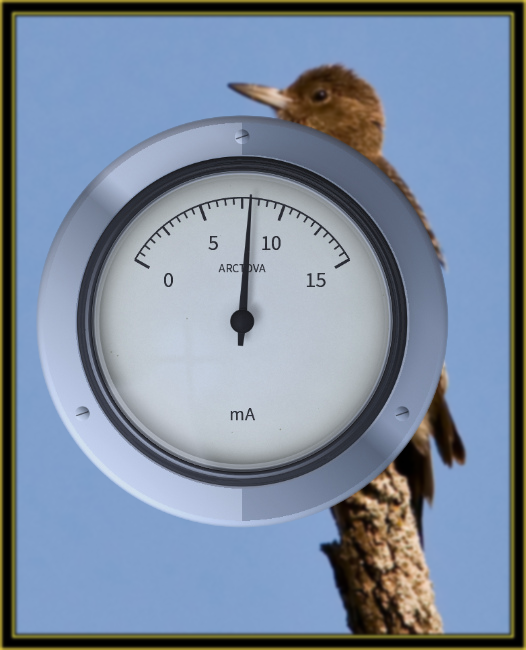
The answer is 8 mA
